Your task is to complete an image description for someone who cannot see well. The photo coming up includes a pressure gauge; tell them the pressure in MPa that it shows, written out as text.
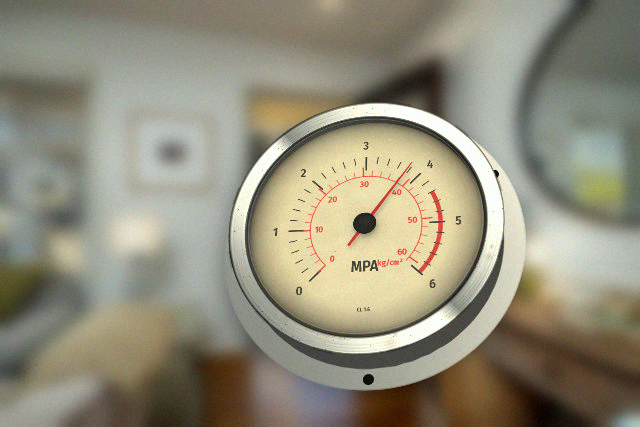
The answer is 3.8 MPa
